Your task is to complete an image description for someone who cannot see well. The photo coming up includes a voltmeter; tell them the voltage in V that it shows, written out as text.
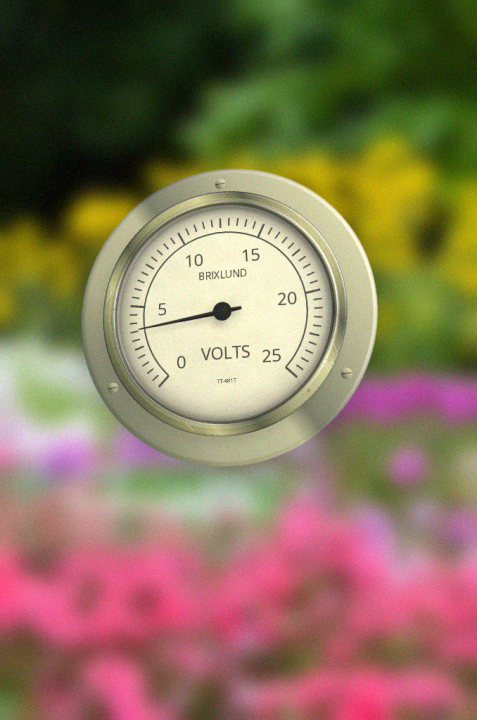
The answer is 3.5 V
